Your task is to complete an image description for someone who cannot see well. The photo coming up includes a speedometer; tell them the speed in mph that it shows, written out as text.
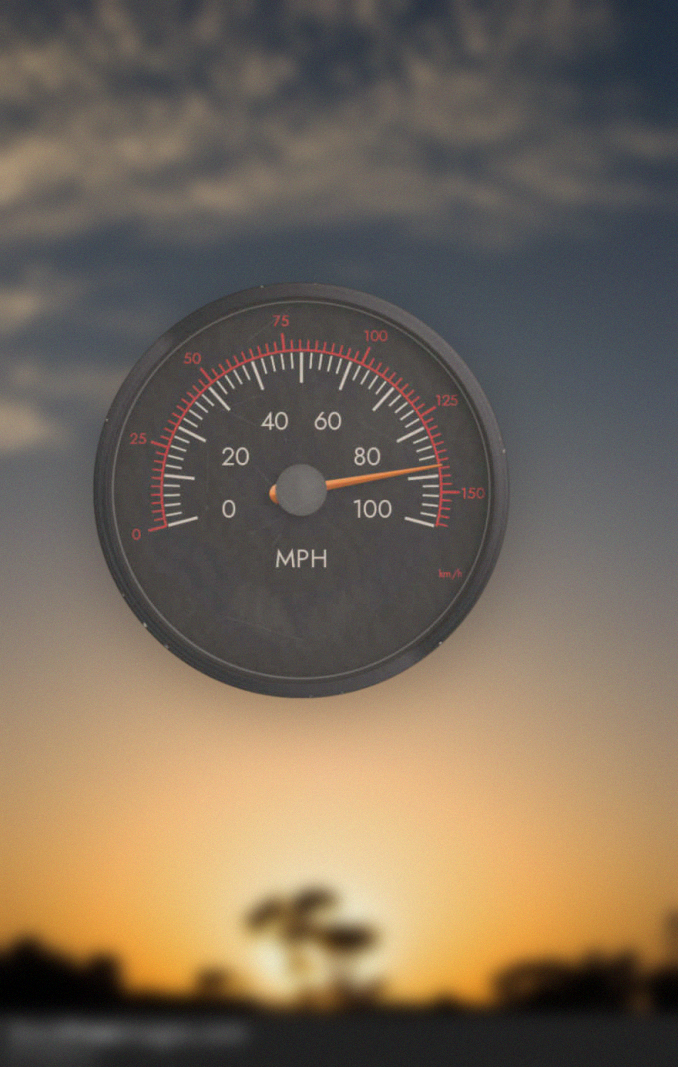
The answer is 88 mph
